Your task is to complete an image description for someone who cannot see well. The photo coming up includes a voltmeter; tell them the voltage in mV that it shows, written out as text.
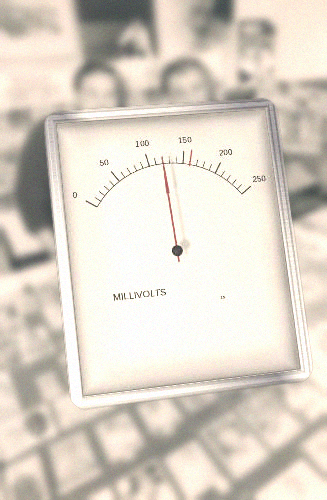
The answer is 120 mV
